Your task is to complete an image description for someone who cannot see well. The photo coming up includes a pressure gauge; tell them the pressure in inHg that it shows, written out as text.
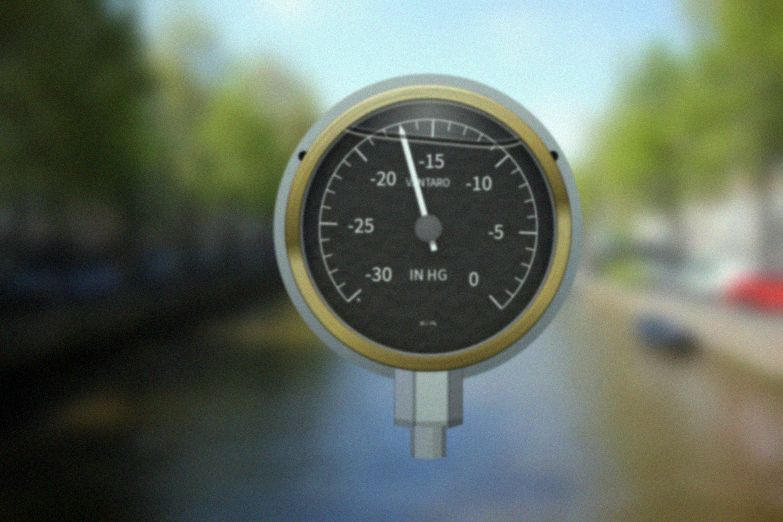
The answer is -17 inHg
